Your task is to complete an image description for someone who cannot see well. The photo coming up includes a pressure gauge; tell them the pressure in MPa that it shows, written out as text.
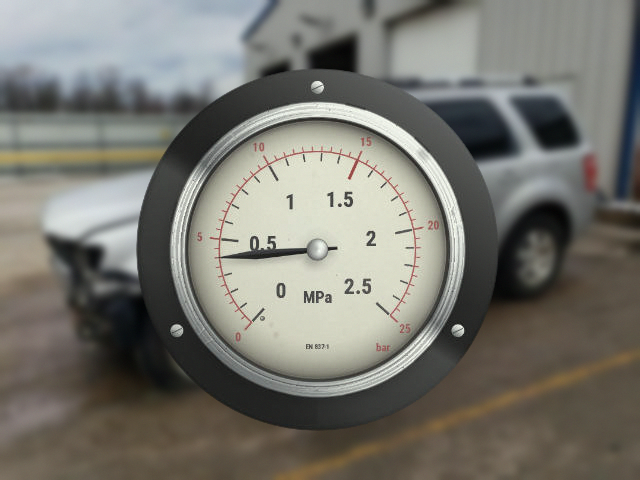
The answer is 0.4 MPa
